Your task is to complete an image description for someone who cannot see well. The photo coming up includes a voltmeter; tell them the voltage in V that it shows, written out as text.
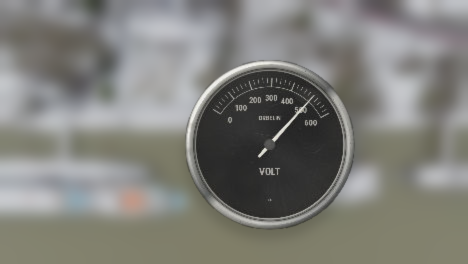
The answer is 500 V
